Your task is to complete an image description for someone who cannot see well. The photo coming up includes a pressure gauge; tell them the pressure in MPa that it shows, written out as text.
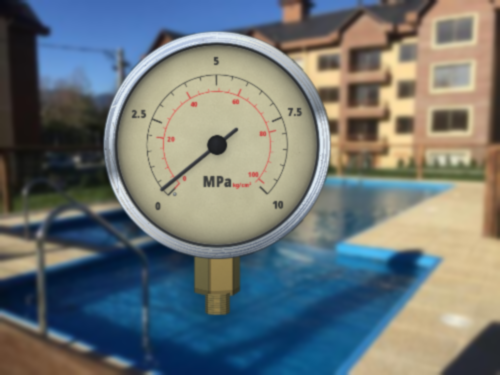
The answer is 0.25 MPa
